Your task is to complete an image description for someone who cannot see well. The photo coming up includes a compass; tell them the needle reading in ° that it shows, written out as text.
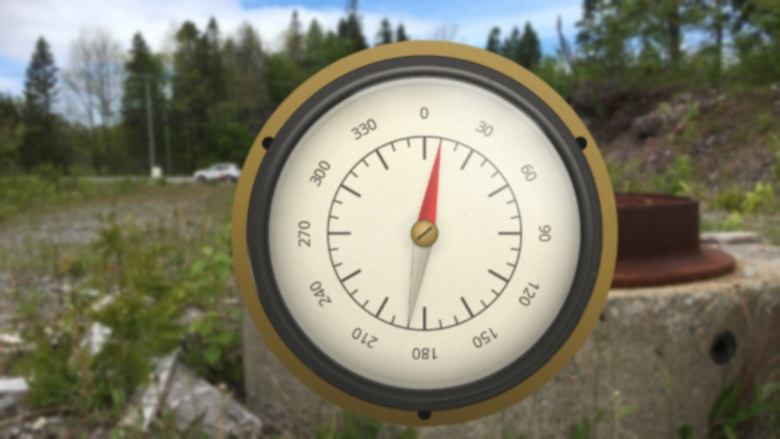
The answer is 10 °
